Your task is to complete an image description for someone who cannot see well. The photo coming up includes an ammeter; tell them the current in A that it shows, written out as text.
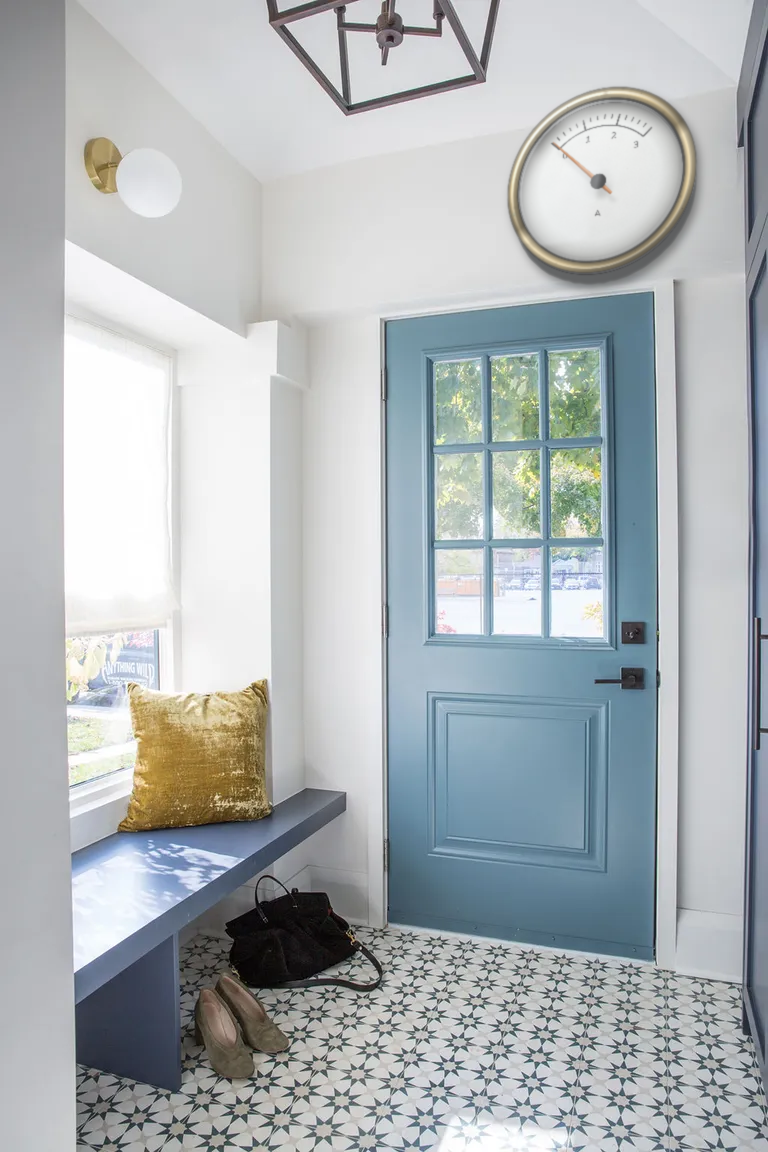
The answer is 0 A
